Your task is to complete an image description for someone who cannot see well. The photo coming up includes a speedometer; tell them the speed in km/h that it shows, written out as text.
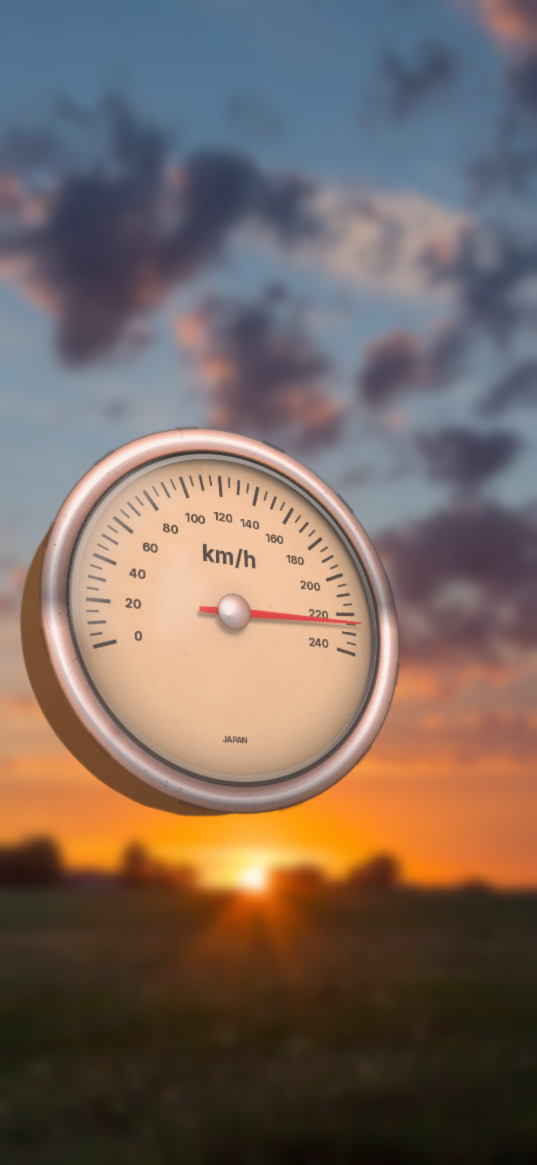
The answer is 225 km/h
